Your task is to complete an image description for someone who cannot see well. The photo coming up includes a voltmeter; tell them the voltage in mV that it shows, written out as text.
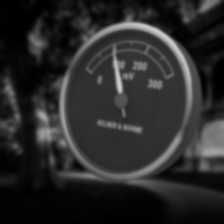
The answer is 100 mV
